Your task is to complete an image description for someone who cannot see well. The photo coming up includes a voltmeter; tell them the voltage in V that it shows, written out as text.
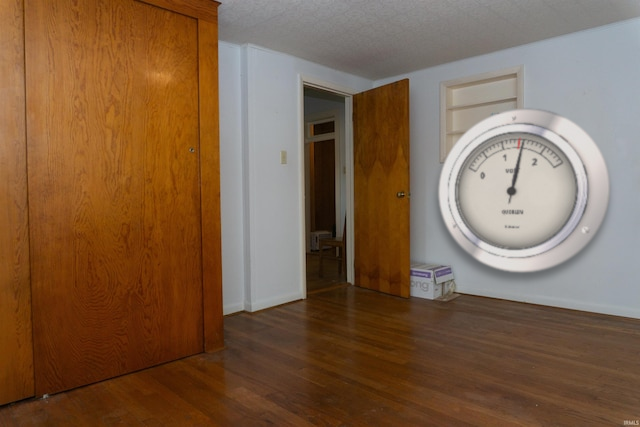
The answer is 1.5 V
